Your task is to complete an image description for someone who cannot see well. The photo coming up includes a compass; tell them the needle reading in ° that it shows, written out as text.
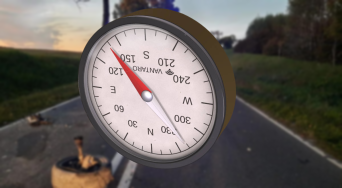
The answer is 140 °
